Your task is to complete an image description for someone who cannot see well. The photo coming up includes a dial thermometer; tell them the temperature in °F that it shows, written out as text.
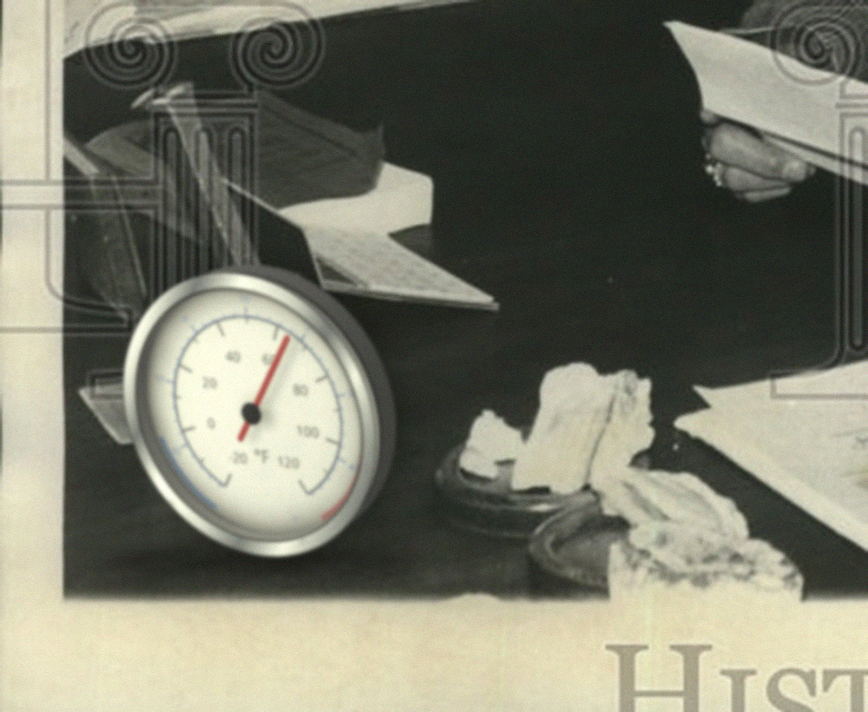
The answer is 65 °F
